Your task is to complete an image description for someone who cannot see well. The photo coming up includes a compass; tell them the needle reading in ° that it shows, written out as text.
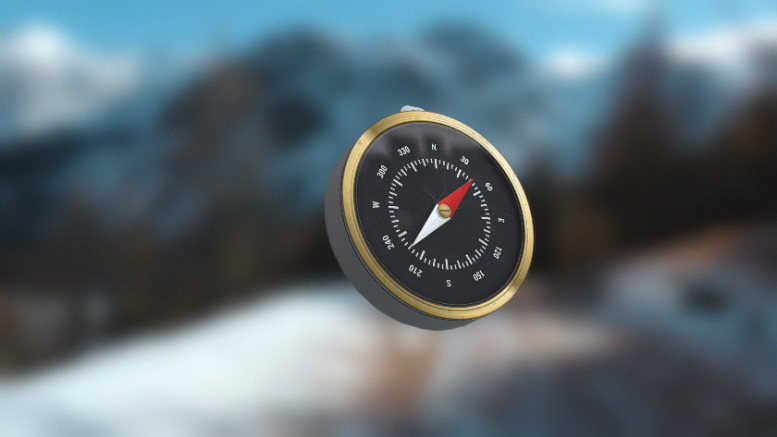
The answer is 45 °
